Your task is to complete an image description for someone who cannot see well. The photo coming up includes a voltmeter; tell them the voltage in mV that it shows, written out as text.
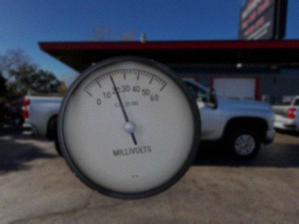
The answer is 20 mV
